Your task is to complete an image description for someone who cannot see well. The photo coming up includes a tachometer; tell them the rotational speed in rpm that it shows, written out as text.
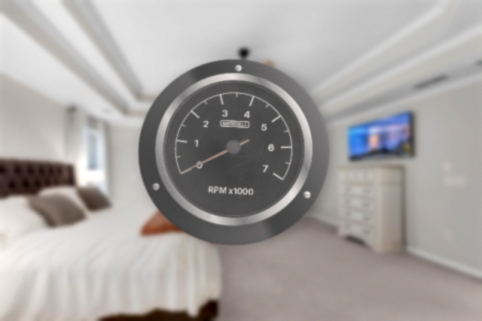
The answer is 0 rpm
